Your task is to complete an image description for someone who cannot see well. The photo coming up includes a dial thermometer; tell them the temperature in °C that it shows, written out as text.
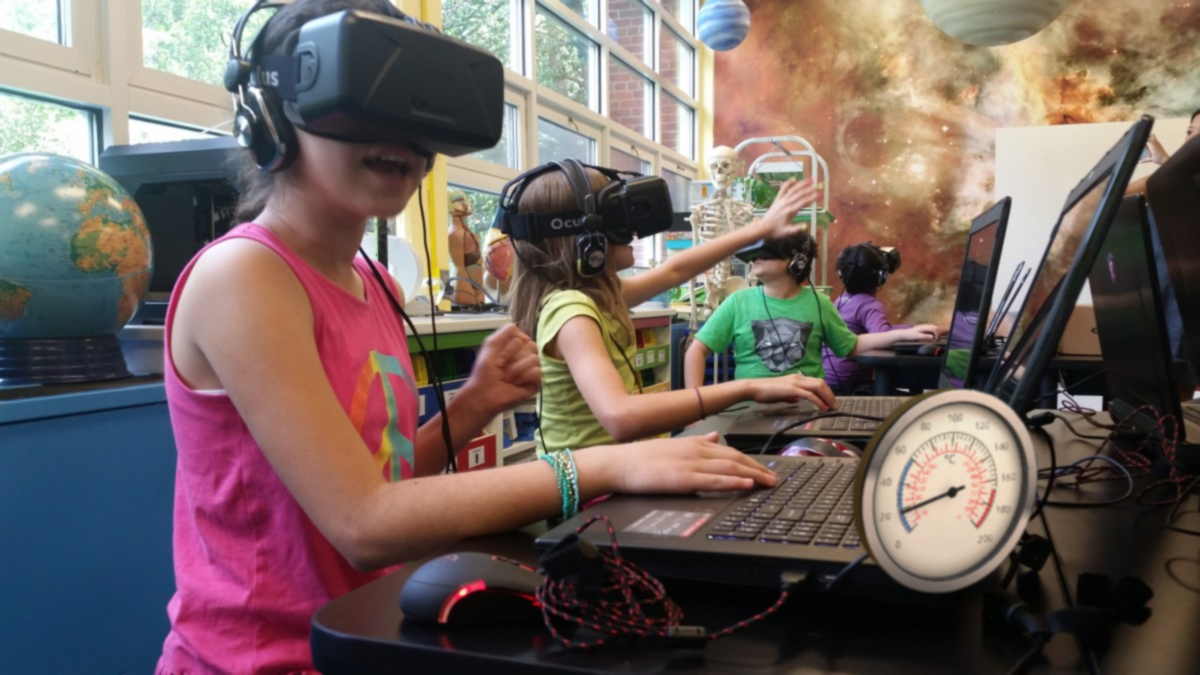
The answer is 20 °C
